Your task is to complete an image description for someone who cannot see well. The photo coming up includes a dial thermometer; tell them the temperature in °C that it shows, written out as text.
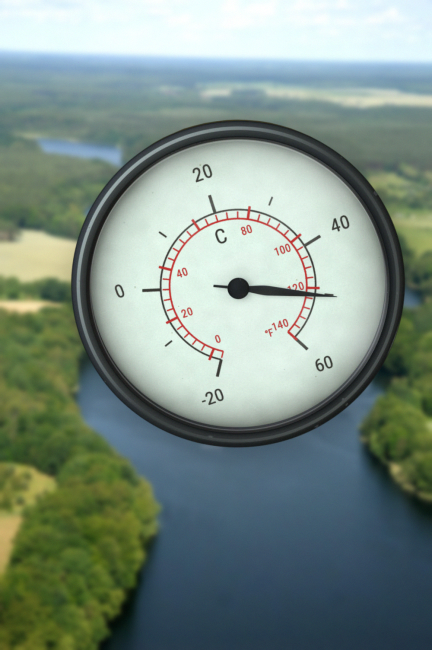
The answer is 50 °C
